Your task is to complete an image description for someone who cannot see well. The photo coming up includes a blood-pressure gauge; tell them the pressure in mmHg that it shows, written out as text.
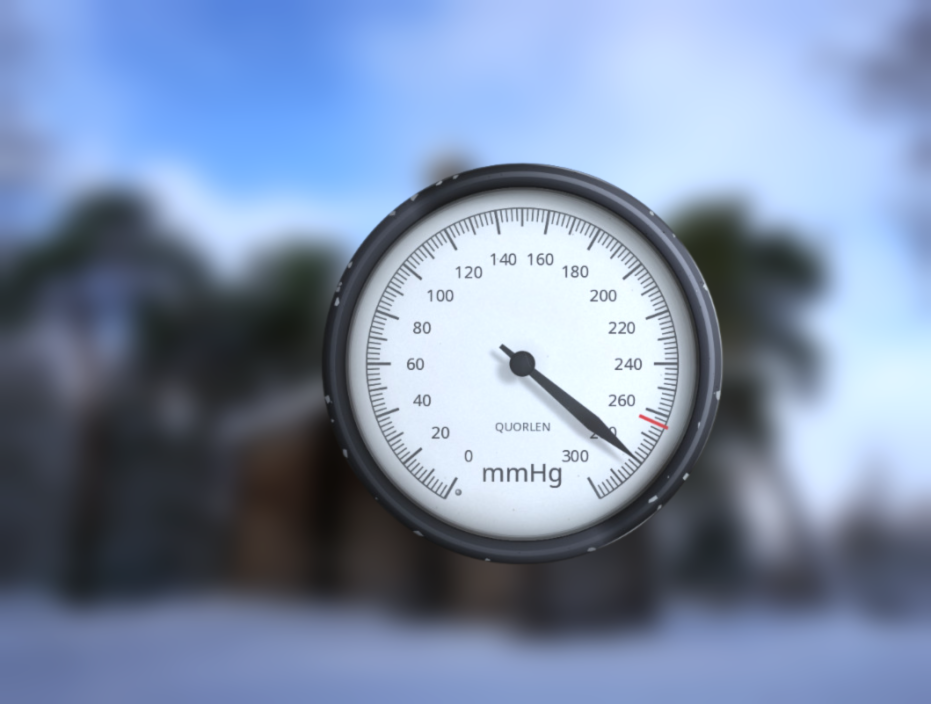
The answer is 280 mmHg
